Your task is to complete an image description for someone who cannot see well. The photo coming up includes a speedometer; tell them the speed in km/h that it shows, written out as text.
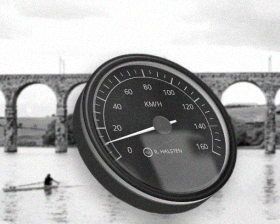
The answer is 10 km/h
